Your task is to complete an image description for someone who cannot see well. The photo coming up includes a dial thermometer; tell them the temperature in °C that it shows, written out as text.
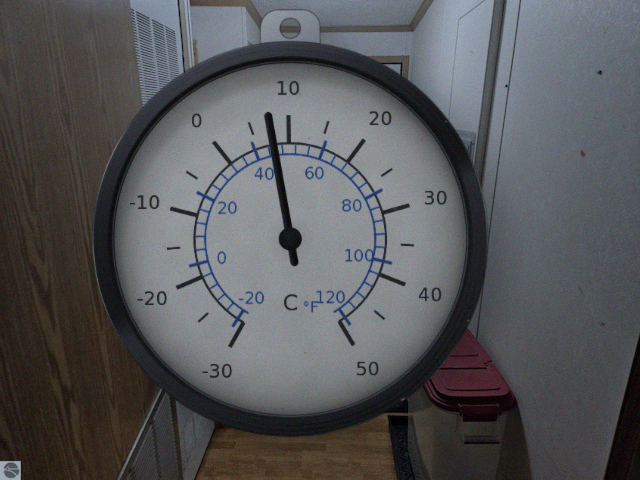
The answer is 7.5 °C
